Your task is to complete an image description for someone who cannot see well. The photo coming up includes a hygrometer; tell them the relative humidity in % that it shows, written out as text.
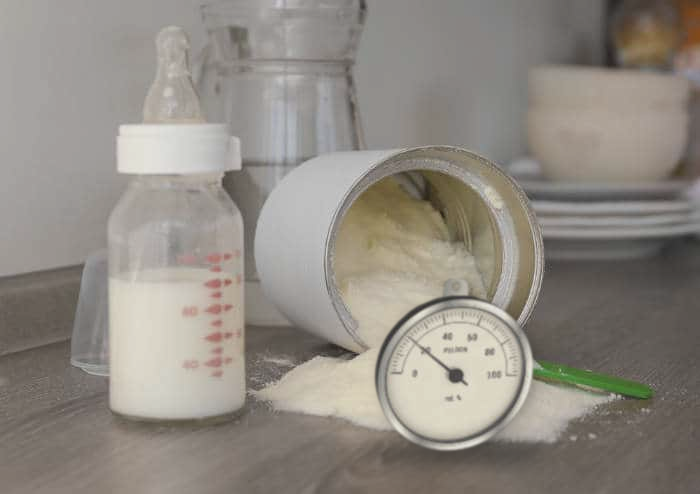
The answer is 20 %
